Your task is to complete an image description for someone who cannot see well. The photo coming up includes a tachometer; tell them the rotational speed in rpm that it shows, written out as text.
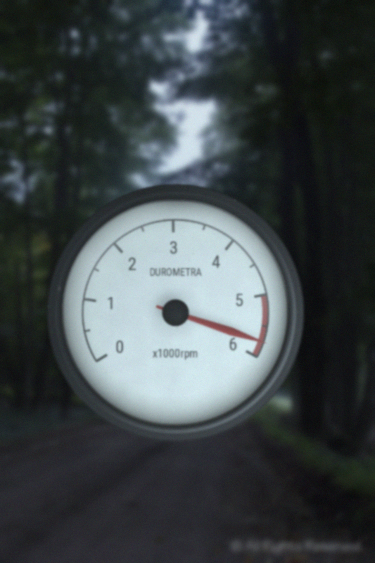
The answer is 5750 rpm
